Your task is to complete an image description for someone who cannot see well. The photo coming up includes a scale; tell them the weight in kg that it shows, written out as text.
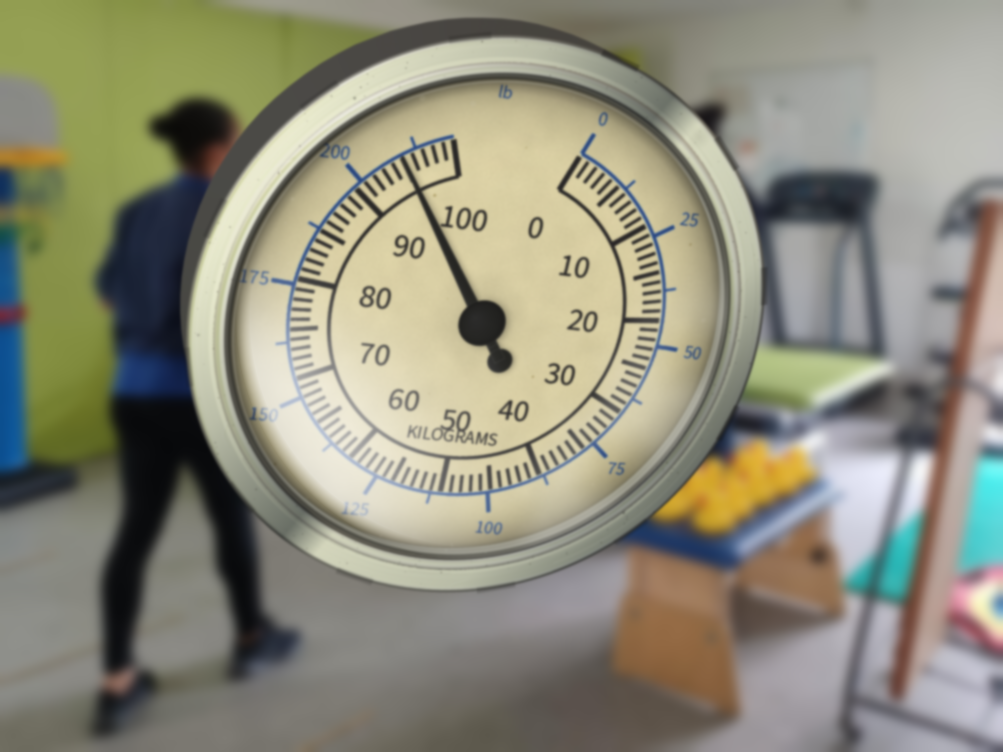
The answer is 95 kg
